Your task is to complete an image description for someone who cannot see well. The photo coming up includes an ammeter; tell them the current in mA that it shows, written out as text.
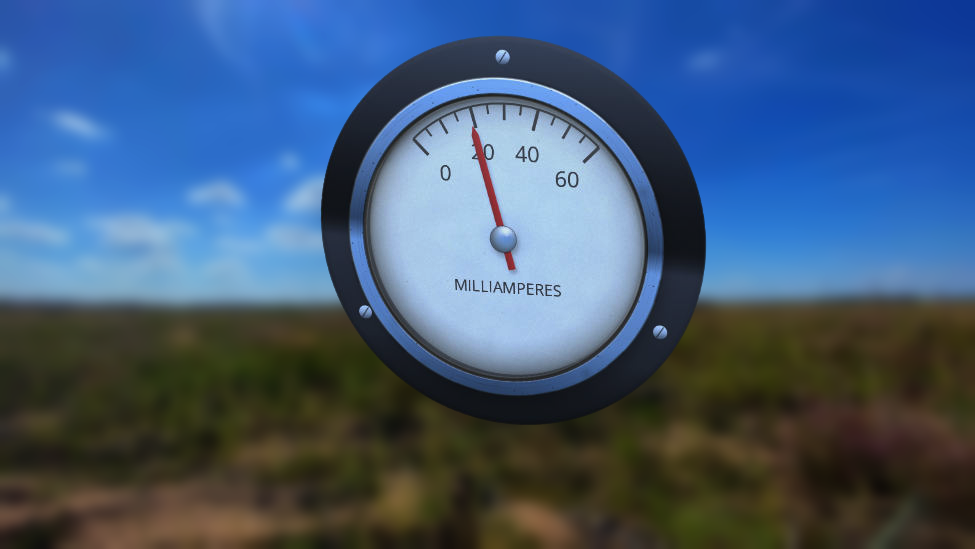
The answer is 20 mA
